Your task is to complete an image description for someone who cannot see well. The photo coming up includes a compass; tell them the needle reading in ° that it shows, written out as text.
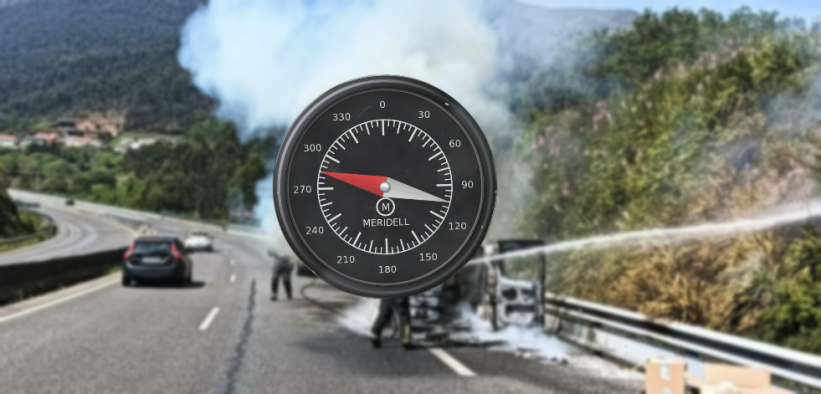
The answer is 285 °
